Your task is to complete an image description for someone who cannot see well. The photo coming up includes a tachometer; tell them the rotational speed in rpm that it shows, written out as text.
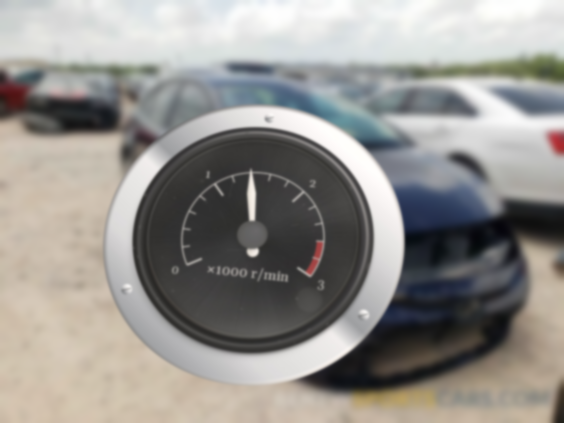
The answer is 1400 rpm
